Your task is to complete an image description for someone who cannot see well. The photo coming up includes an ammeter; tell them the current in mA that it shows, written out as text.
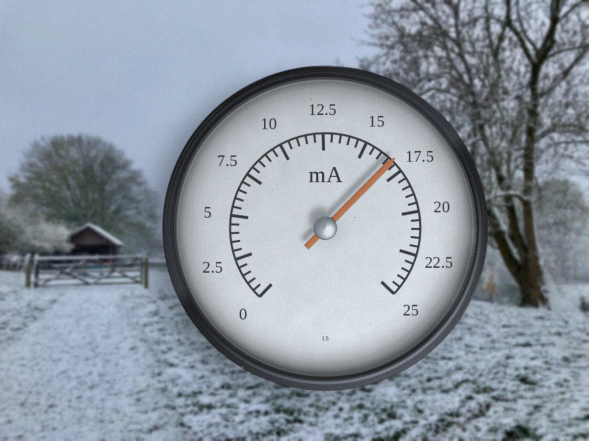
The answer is 16.75 mA
